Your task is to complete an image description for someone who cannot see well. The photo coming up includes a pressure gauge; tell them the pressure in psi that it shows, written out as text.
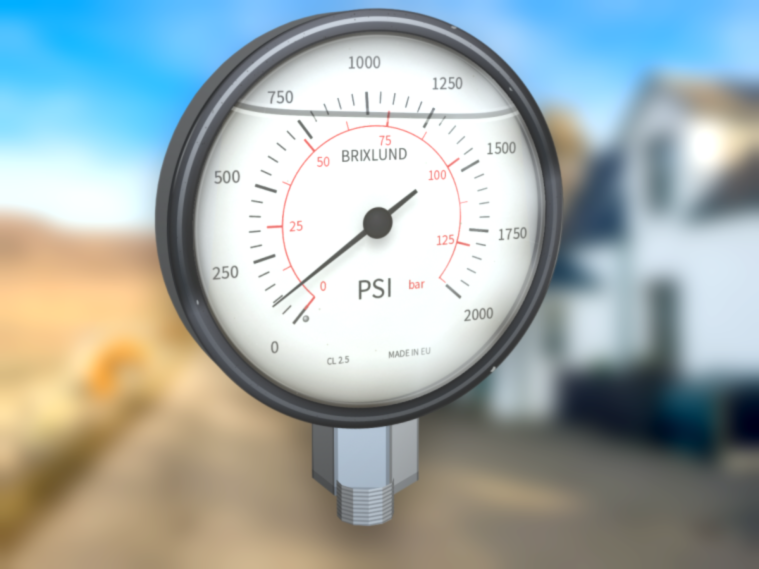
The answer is 100 psi
